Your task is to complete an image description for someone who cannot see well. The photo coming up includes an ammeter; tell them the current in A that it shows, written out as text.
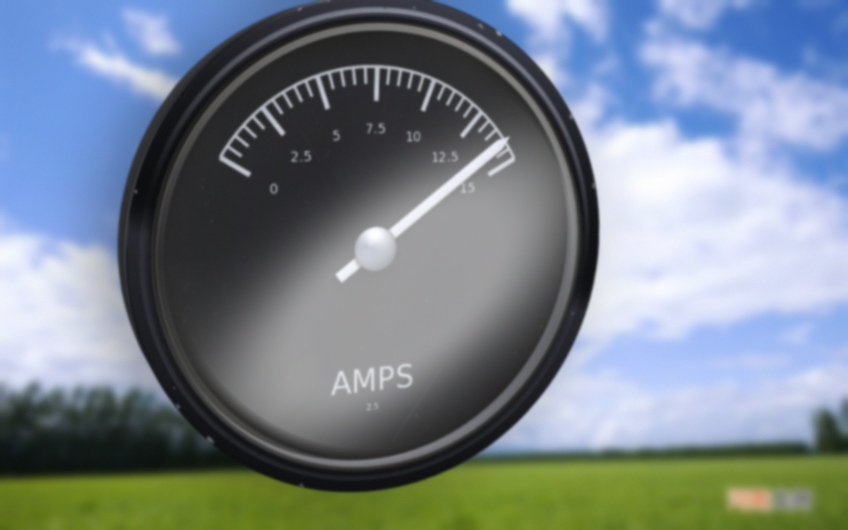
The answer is 14 A
